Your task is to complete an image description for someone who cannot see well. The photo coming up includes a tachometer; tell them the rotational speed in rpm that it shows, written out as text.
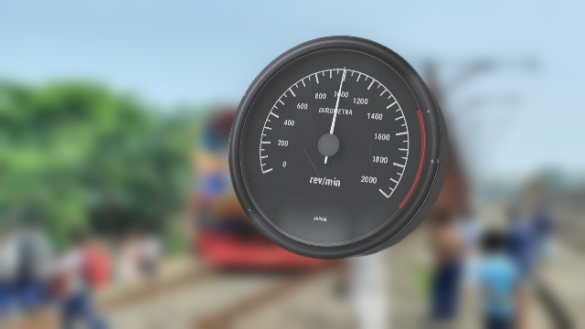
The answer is 1000 rpm
